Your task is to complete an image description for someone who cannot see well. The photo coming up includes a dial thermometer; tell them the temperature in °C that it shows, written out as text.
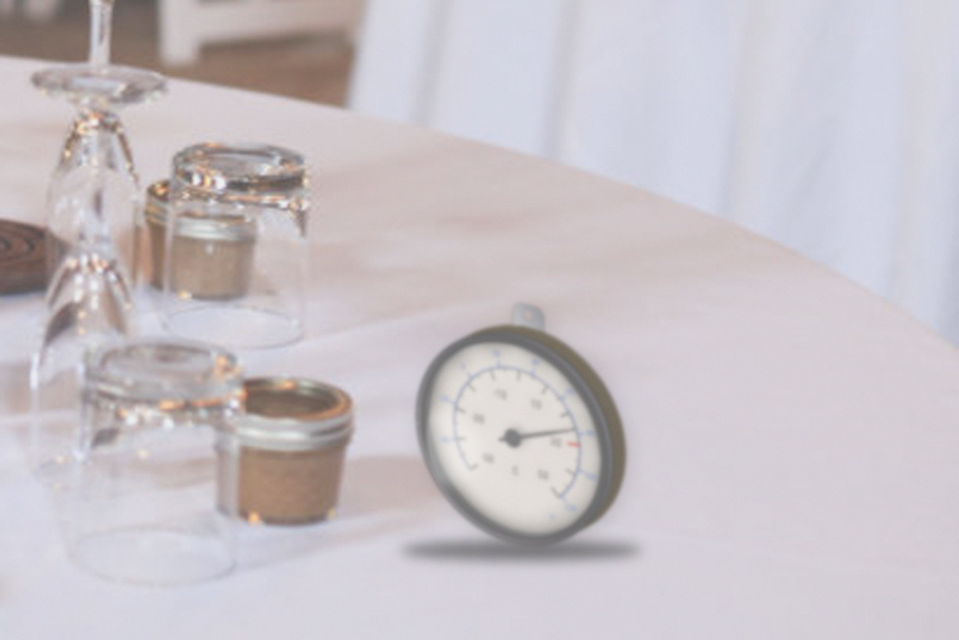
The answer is 25 °C
